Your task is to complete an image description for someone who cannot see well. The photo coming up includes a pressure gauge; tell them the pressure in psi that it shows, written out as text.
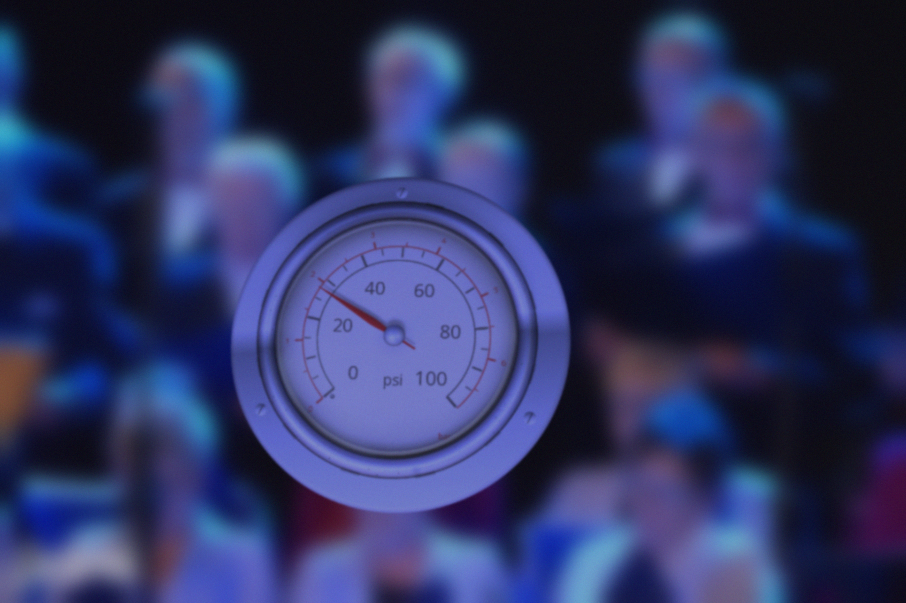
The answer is 27.5 psi
